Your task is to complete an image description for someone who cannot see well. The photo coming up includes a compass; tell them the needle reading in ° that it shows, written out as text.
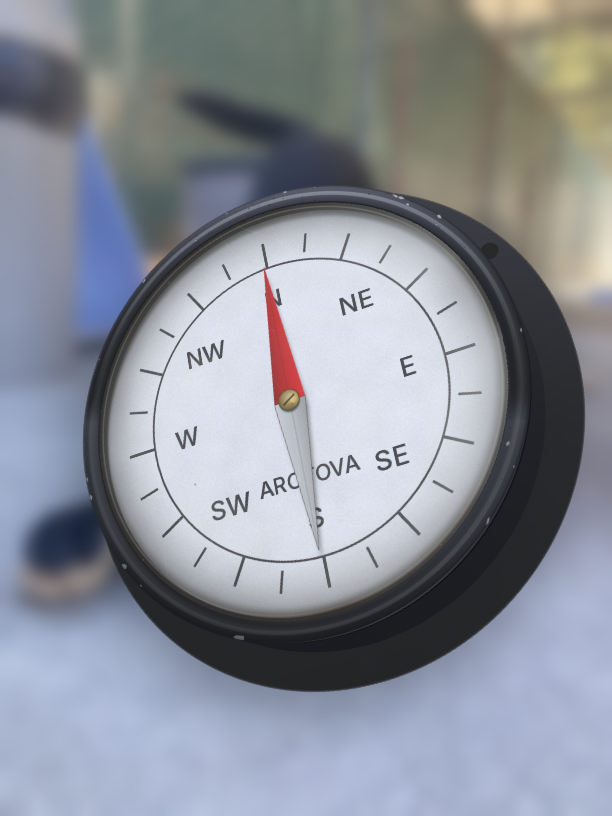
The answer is 0 °
